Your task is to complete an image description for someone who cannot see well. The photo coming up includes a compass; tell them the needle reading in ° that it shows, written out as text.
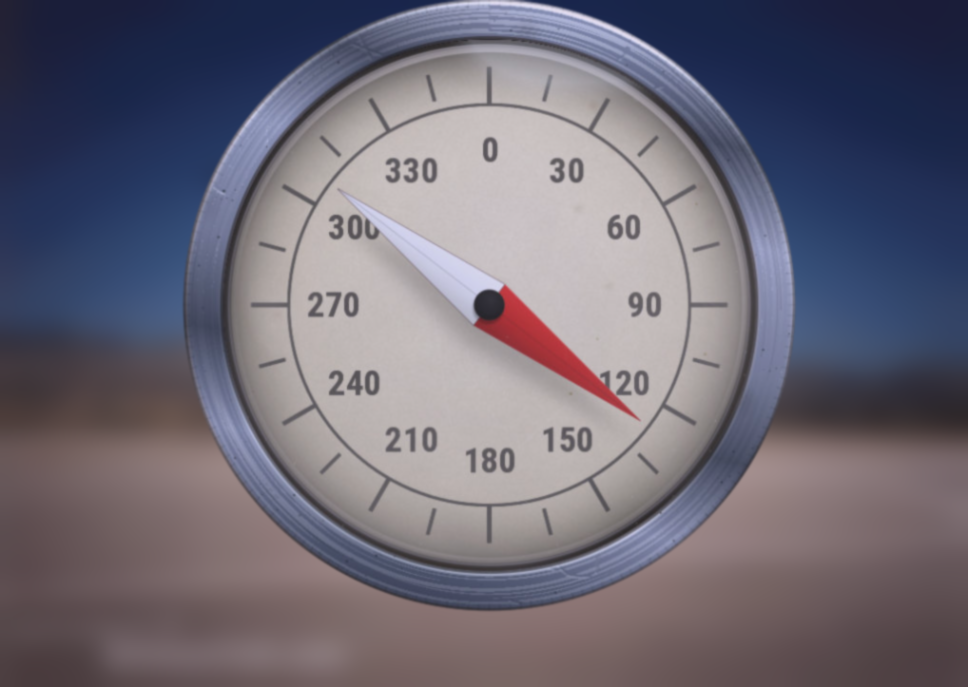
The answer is 127.5 °
